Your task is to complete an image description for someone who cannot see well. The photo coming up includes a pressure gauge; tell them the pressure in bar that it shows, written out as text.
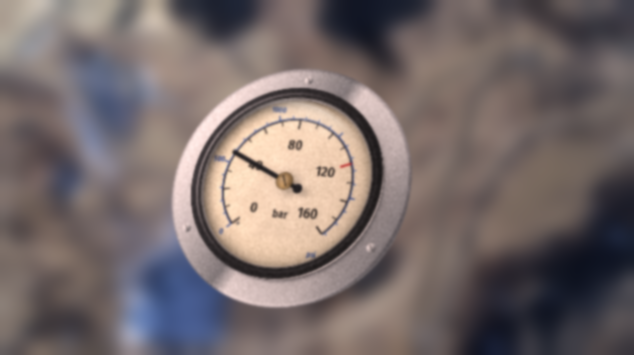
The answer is 40 bar
